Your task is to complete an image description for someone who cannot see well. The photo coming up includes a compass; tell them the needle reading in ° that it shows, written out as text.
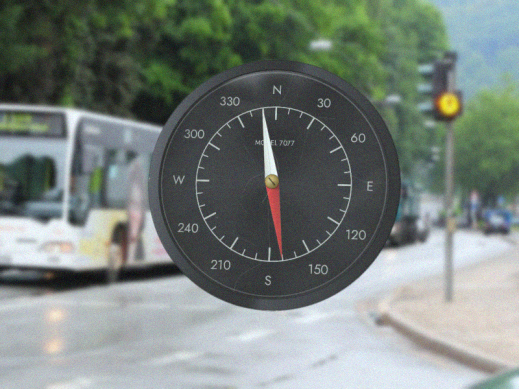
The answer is 170 °
